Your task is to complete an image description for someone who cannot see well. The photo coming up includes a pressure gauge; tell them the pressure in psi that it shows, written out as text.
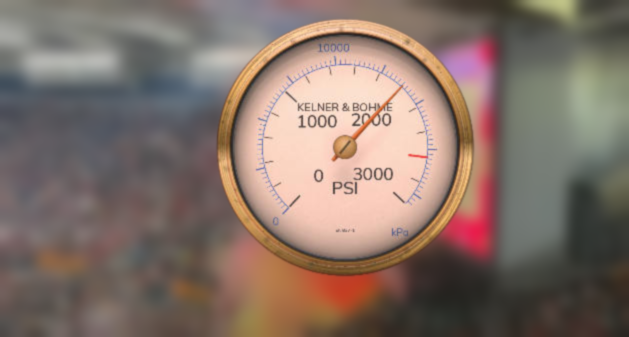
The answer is 2000 psi
